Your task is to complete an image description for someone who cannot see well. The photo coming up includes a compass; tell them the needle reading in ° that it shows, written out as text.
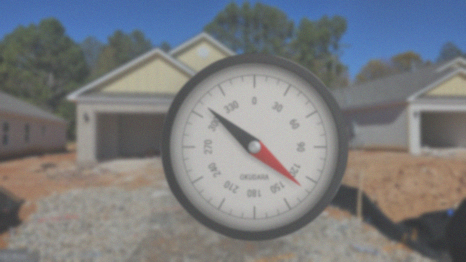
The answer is 130 °
